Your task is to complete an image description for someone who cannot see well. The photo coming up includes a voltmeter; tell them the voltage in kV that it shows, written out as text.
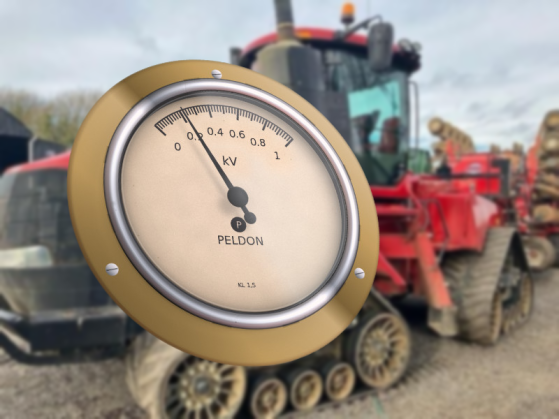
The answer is 0.2 kV
